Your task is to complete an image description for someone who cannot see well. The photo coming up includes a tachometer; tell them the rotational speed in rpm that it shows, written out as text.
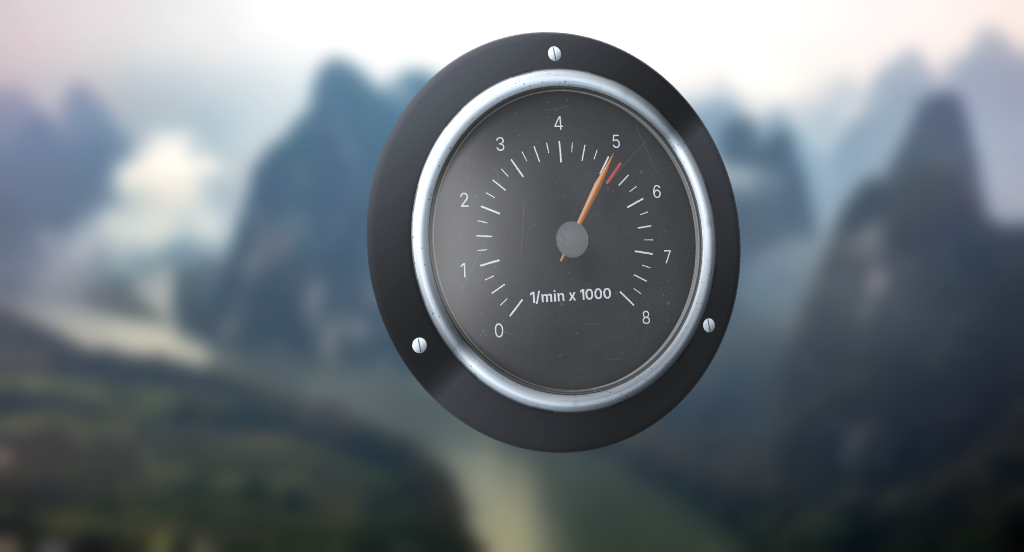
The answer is 5000 rpm
